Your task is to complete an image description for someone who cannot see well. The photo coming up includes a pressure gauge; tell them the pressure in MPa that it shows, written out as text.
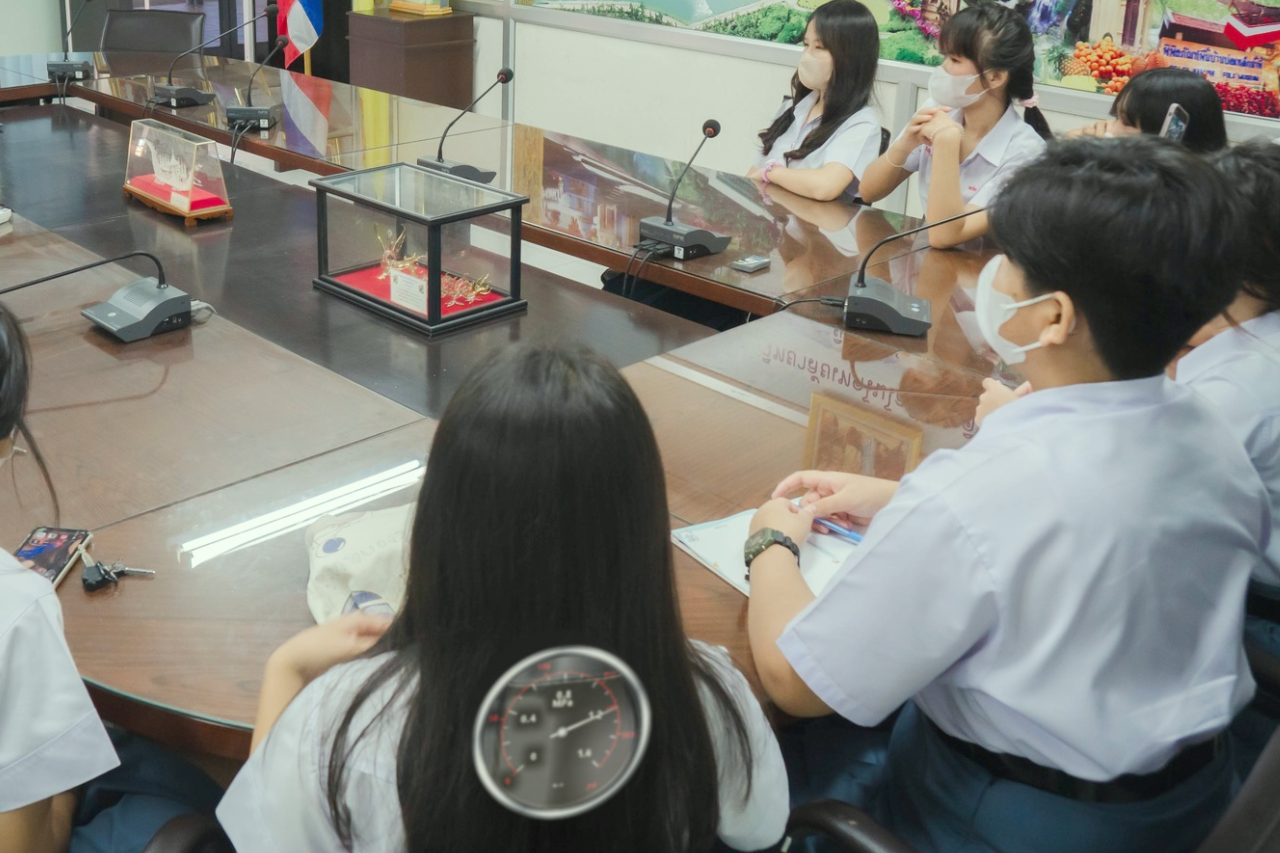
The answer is 1.2 MPa
